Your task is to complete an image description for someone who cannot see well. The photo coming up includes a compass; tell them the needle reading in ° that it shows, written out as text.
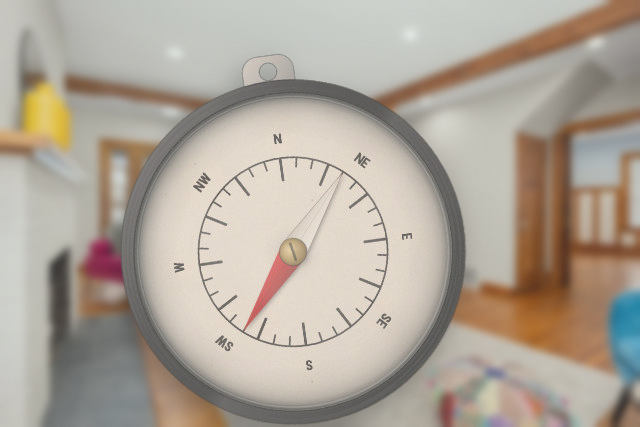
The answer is 220 °
